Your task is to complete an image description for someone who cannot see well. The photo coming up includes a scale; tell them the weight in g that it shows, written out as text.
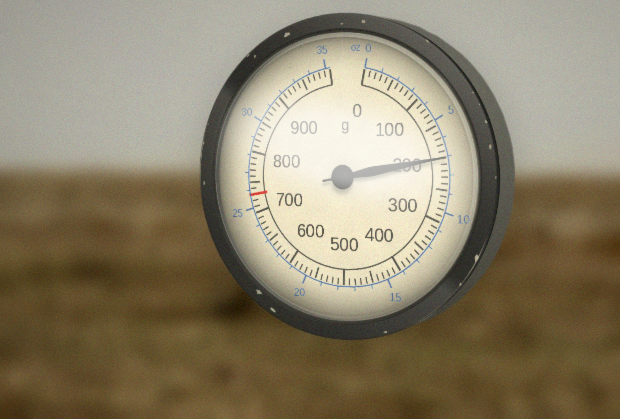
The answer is 200 g
